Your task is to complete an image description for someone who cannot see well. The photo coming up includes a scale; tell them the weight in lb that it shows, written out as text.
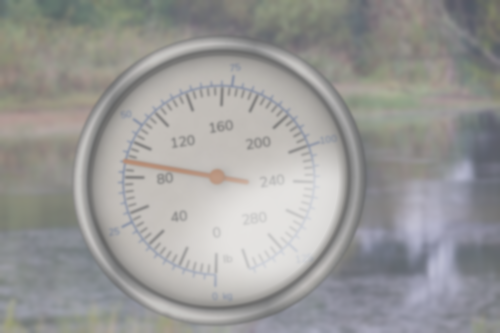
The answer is 88 lb
